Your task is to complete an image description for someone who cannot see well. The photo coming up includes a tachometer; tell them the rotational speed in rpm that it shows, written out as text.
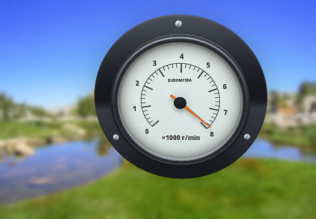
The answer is 7800 rpm
